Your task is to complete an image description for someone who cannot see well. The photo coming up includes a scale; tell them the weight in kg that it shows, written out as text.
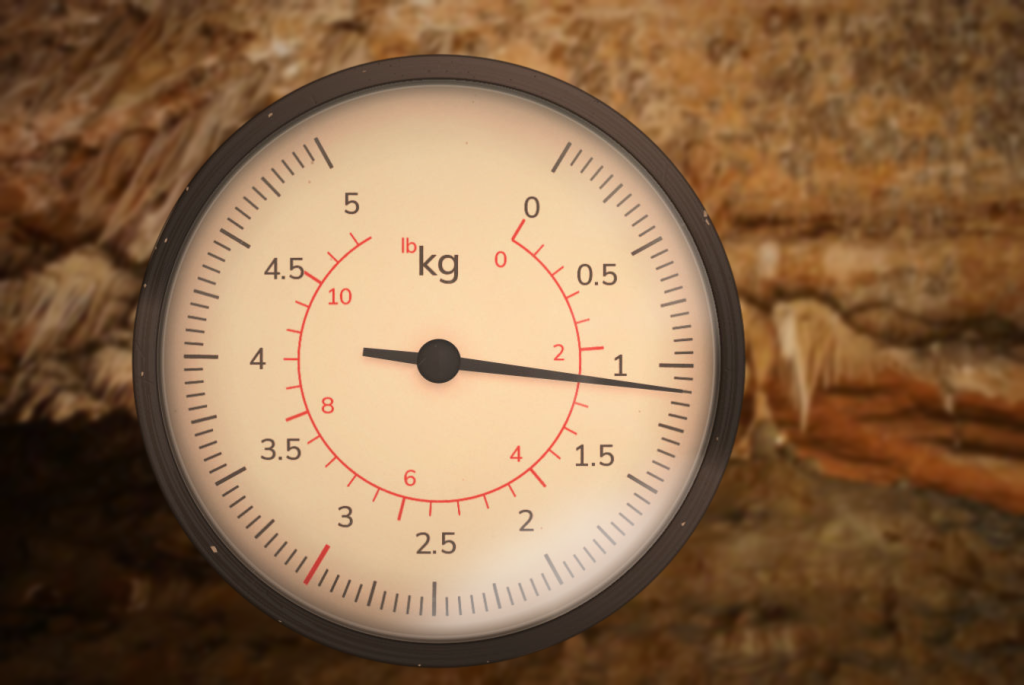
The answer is 1.1 kg
